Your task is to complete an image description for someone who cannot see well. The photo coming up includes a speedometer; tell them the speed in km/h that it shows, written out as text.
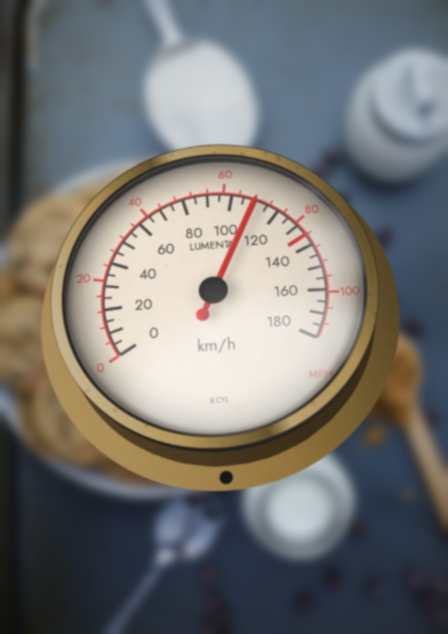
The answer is 110 km/h
